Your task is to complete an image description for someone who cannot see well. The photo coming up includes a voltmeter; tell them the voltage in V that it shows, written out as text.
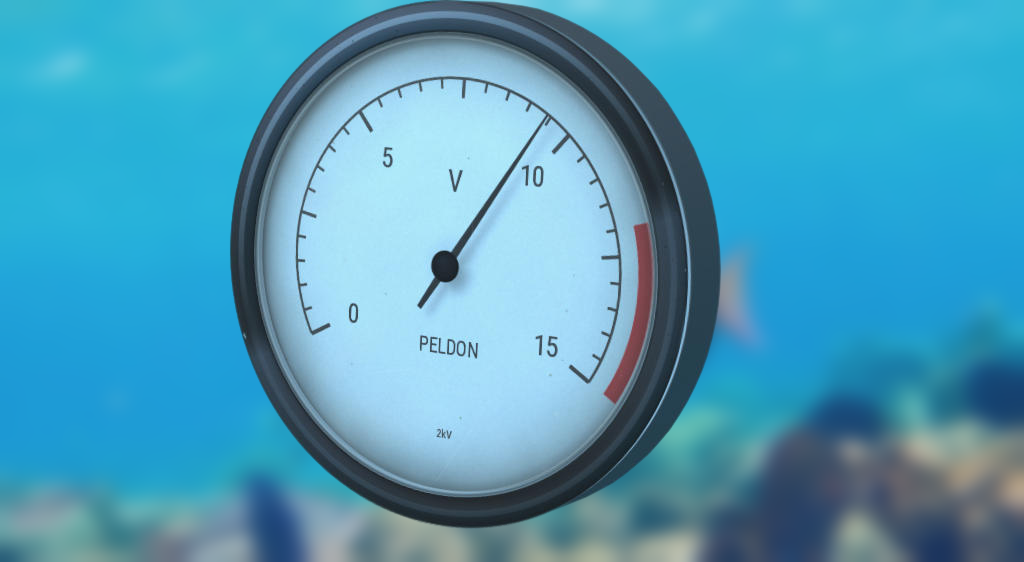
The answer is 9.5 V
